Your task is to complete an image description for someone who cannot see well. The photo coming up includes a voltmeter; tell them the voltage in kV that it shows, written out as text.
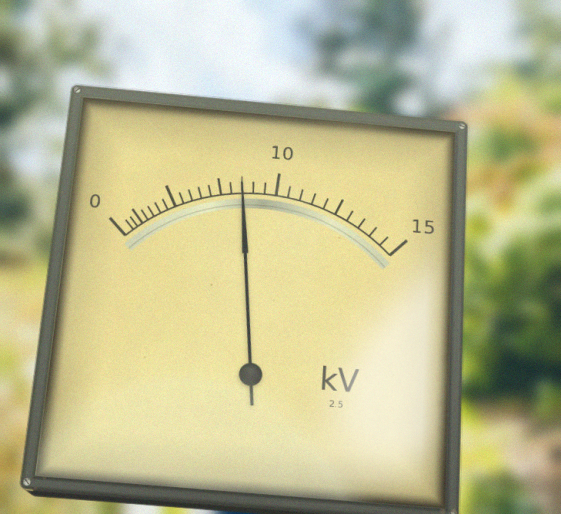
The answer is 8.5 kV
